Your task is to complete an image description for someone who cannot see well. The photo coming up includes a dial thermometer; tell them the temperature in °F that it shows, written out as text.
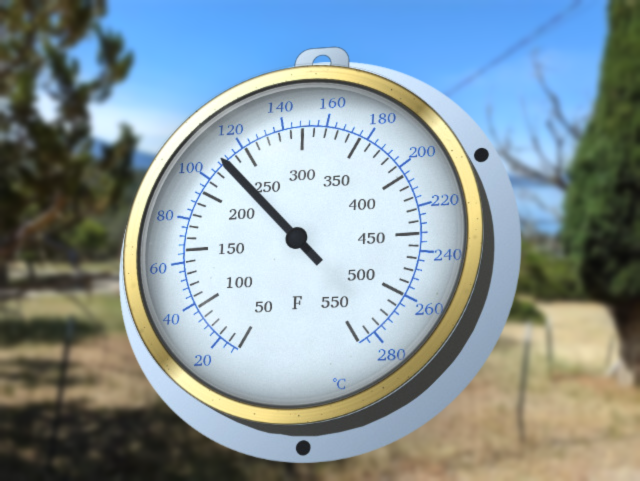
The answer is 230 °F
